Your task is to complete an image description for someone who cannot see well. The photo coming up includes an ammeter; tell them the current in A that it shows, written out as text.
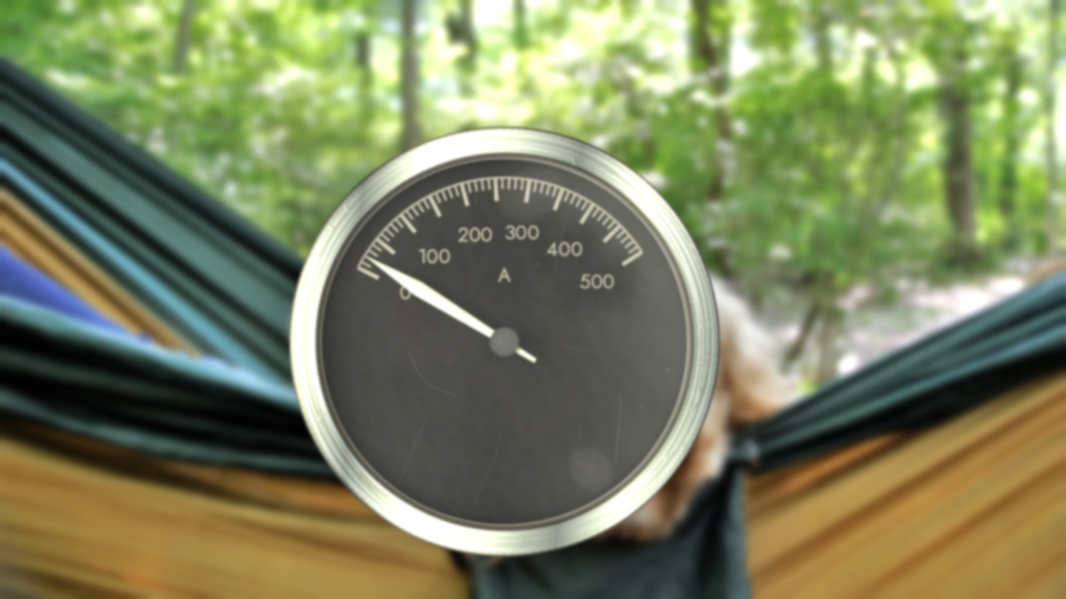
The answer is 20 A
